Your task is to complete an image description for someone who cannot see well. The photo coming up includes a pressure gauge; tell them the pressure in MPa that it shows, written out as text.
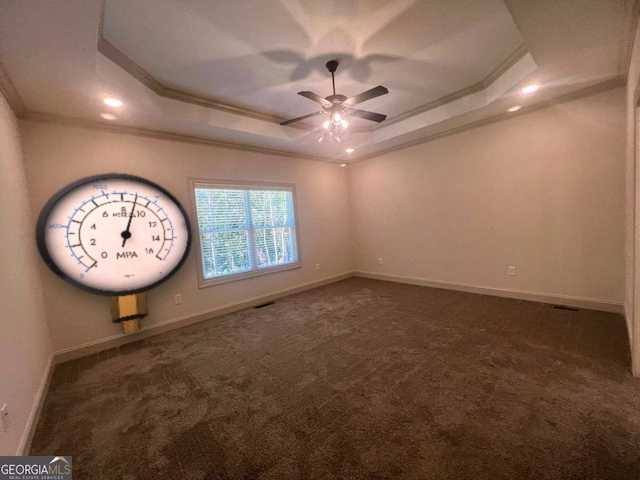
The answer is 9 MPa
